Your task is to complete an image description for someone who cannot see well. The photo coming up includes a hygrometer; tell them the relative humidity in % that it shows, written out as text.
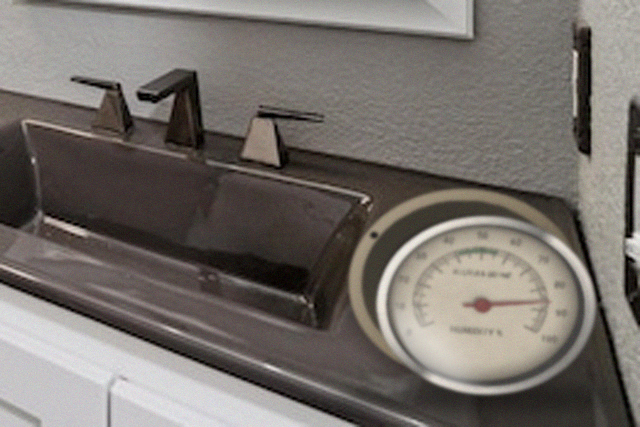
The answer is 85 %
